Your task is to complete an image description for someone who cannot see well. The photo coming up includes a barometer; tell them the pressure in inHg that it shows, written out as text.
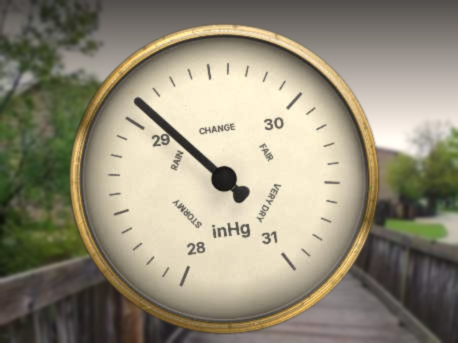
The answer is 29.1 inHg
